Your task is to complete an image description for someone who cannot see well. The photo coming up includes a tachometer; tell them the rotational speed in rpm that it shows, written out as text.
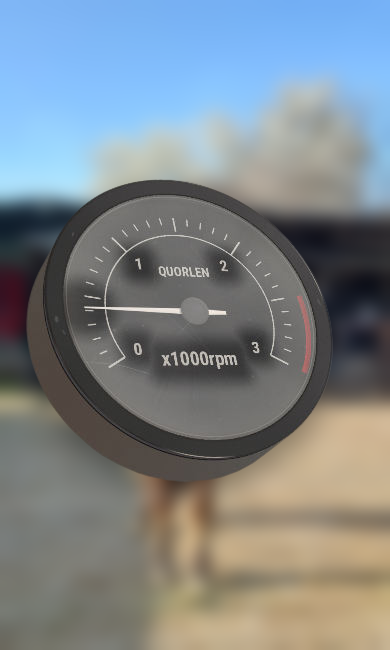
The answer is 400 rpm
